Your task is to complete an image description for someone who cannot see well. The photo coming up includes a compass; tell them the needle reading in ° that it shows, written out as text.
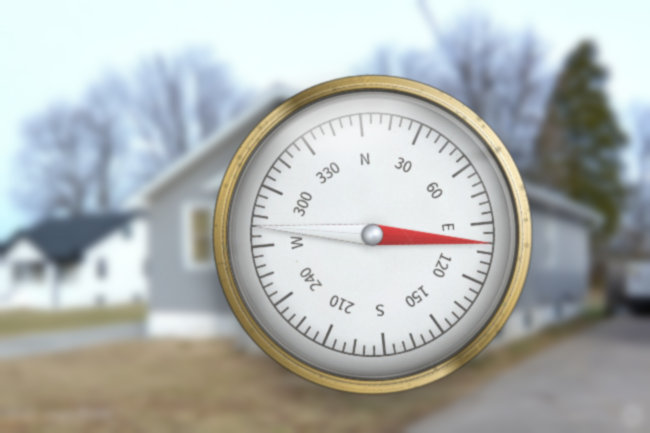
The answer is 100 °
